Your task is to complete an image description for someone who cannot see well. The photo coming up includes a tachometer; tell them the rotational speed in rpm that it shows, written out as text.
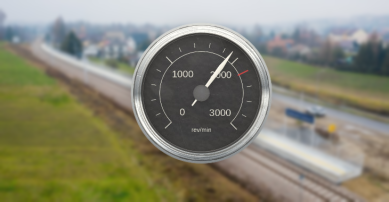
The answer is 1900 rpm
